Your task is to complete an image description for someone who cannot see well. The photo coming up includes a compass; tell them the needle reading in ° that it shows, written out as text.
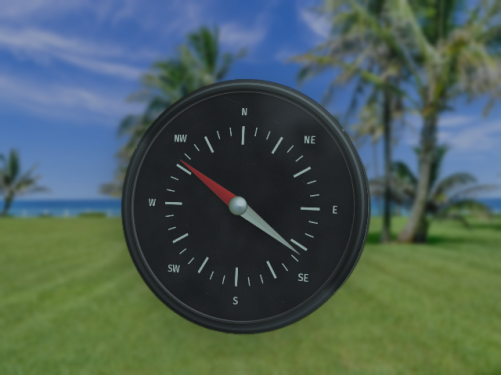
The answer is 305 °
